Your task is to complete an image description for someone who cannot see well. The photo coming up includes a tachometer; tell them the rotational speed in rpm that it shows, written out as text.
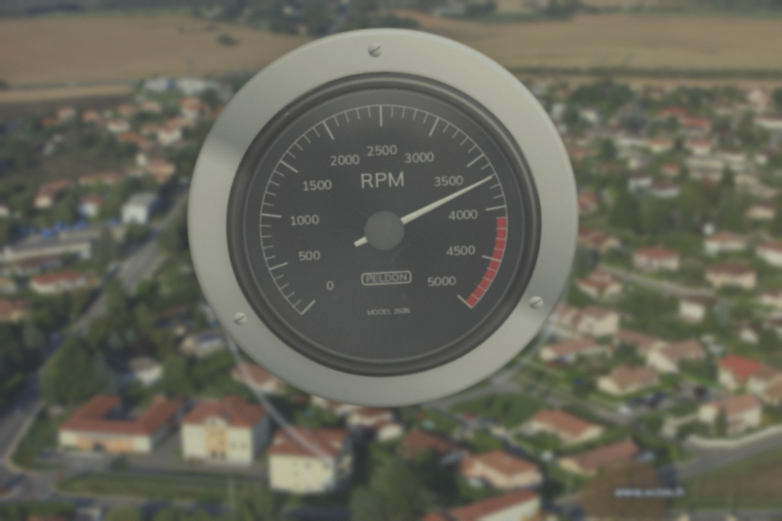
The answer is 3700 rpm
